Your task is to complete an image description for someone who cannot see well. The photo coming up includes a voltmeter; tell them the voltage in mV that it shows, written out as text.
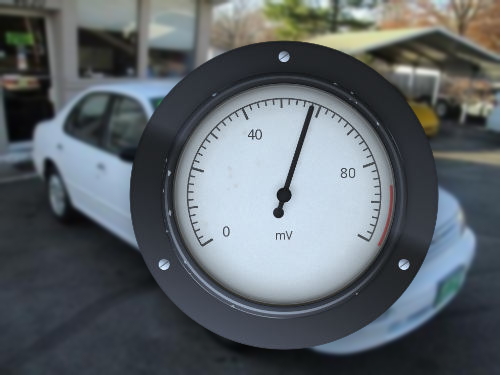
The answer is 58 mV
